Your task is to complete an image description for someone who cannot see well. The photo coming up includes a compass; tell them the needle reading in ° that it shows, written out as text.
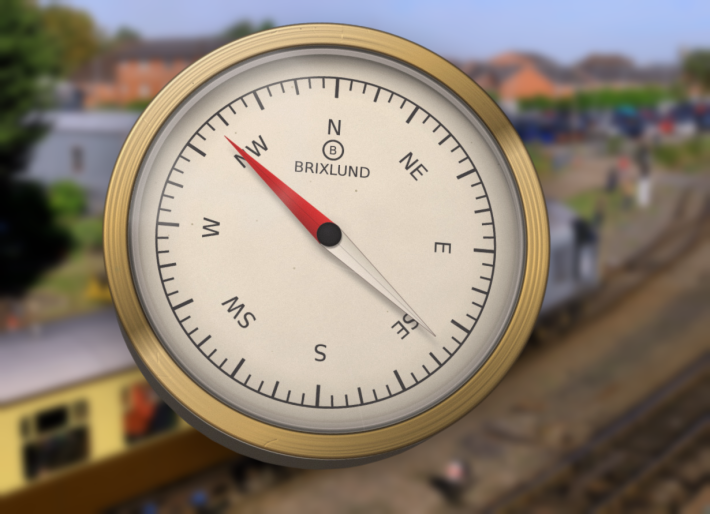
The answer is 310 °
